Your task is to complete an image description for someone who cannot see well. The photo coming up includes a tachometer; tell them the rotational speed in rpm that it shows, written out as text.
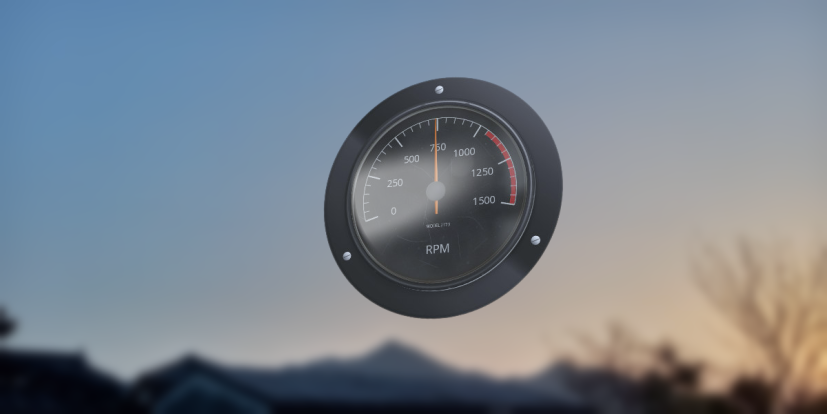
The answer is 750 rpm
